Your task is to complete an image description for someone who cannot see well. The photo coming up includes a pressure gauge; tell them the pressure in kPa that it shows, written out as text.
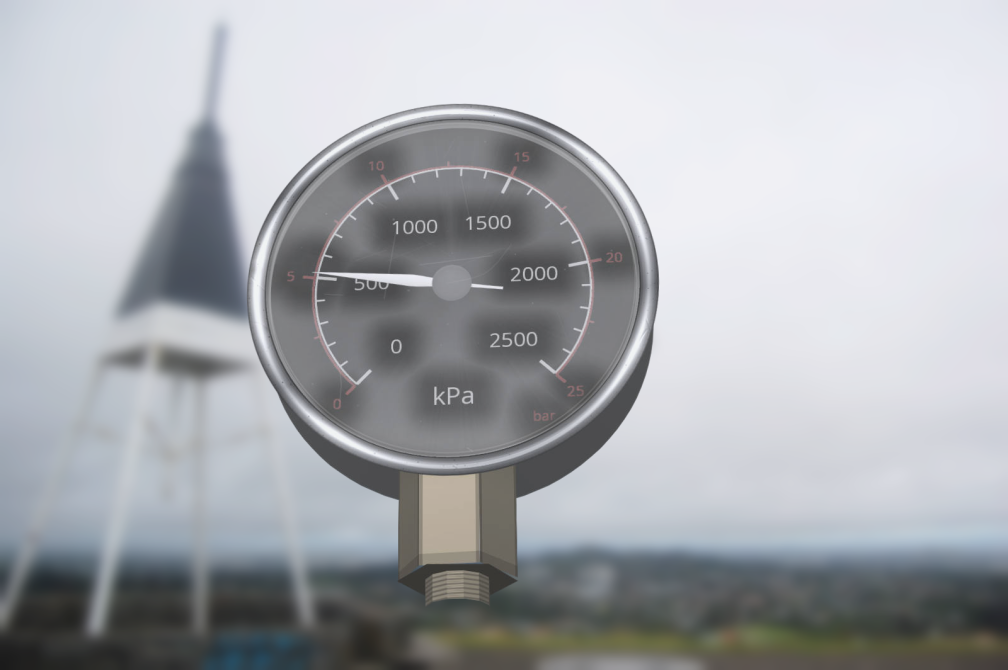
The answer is 500 kPa
